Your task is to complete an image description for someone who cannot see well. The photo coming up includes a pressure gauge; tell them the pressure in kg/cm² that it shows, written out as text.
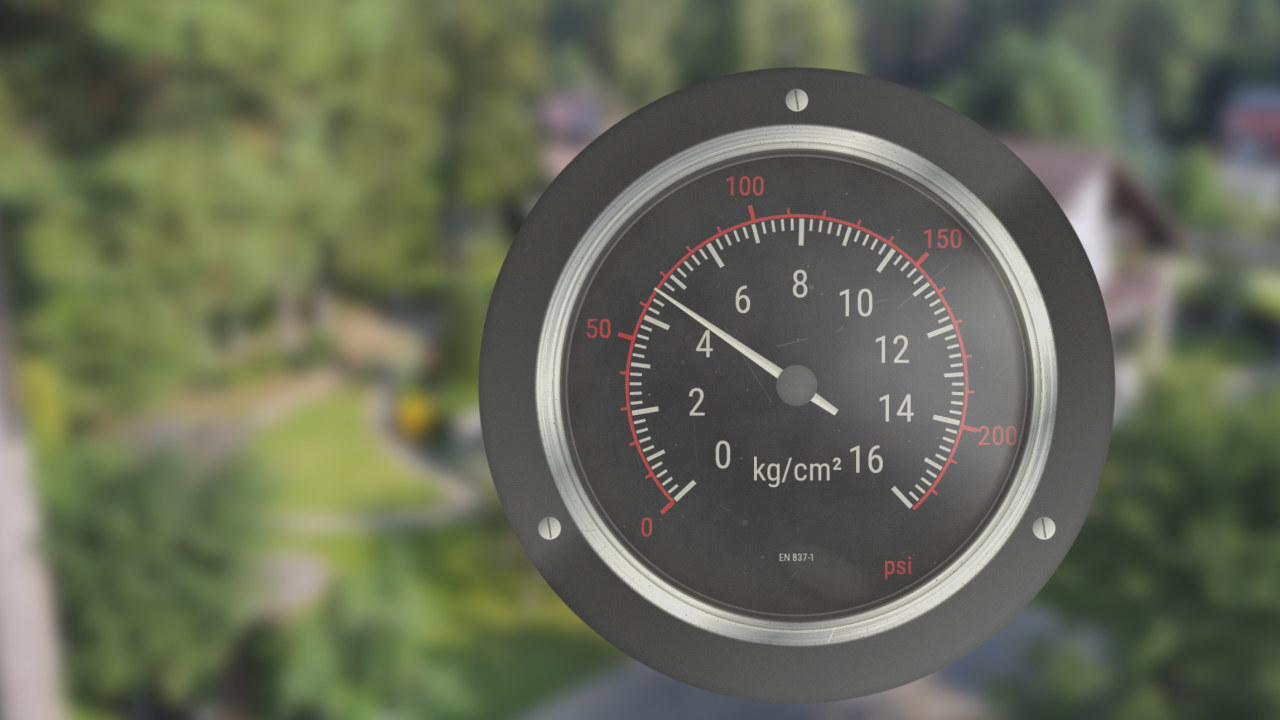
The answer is 4.6 kg/cm²
